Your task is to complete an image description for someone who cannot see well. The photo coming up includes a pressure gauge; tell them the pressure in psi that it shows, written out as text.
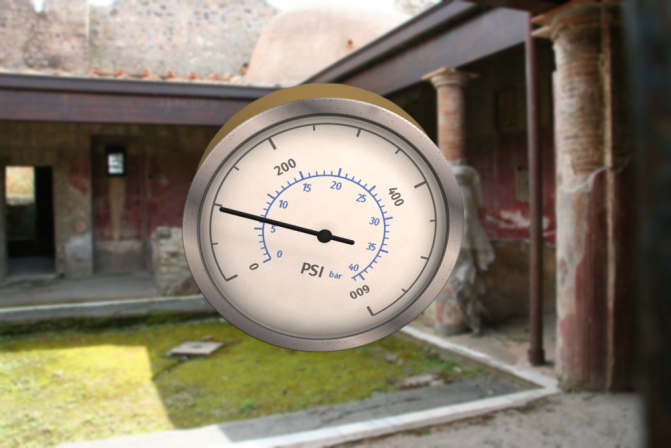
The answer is 100 psi
